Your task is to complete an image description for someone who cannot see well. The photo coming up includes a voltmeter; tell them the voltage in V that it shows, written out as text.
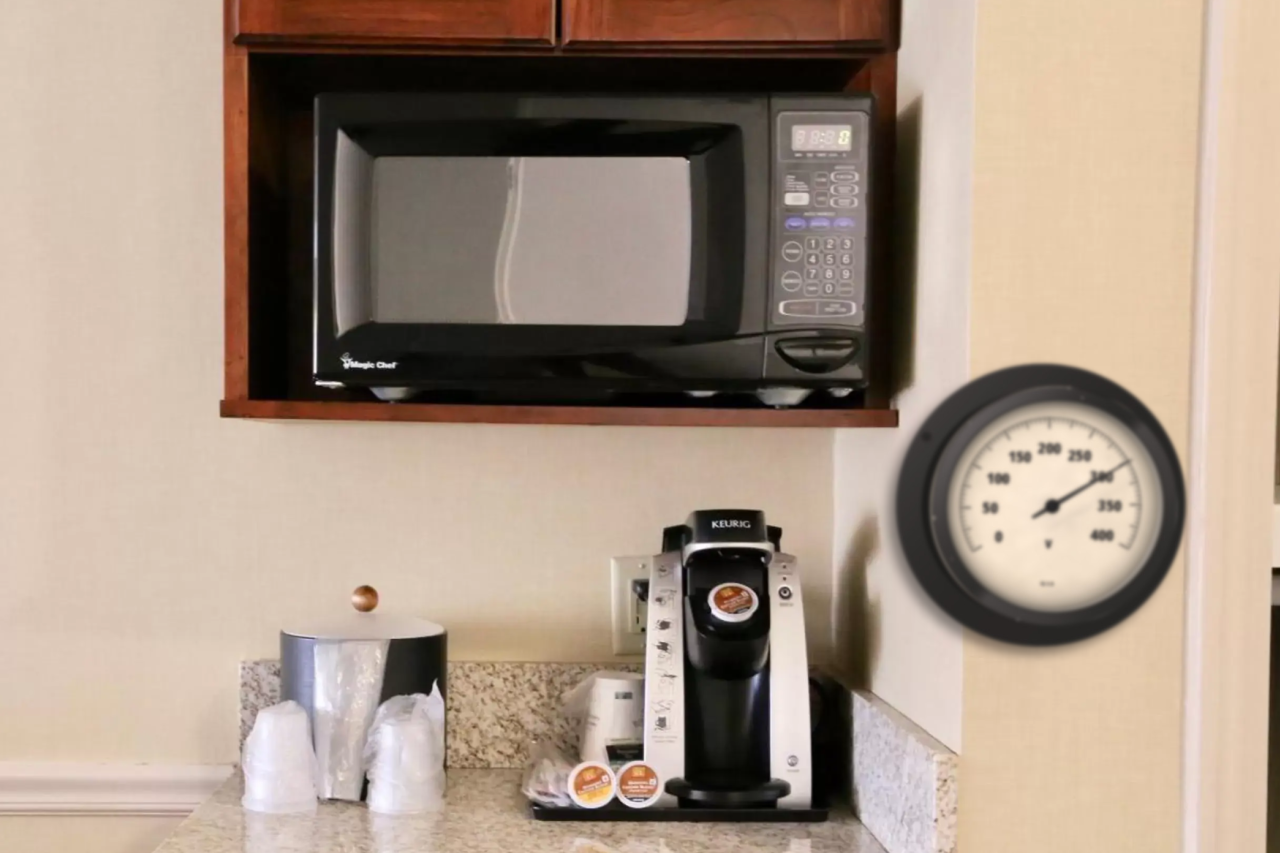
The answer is 300 V
